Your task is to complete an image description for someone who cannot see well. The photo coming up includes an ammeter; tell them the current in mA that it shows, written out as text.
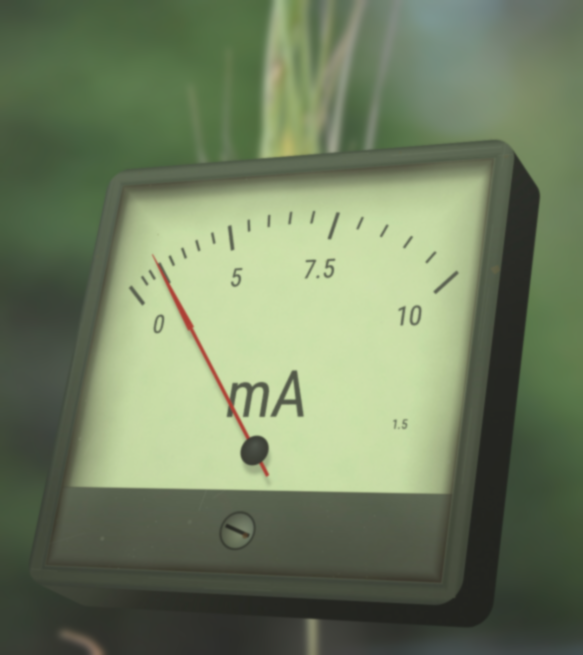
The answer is 2.5 mA
